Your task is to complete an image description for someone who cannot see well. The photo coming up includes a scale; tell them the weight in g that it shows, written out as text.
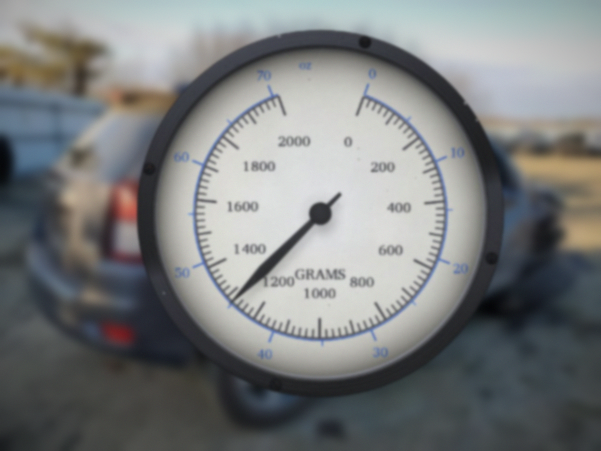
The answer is 1280 g
